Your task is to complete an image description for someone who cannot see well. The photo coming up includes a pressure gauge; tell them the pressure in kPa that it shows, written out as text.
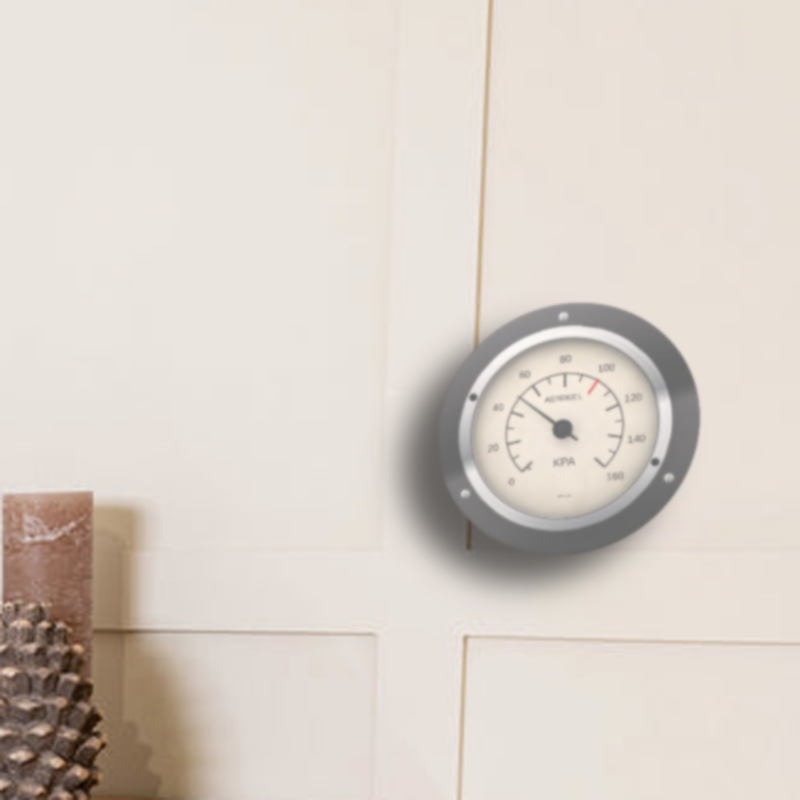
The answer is 50 kPa
